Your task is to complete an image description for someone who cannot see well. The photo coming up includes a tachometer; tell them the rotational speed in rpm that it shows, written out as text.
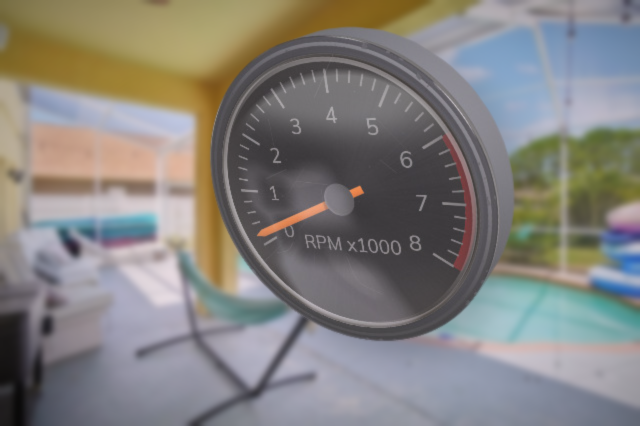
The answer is 200 rpm
